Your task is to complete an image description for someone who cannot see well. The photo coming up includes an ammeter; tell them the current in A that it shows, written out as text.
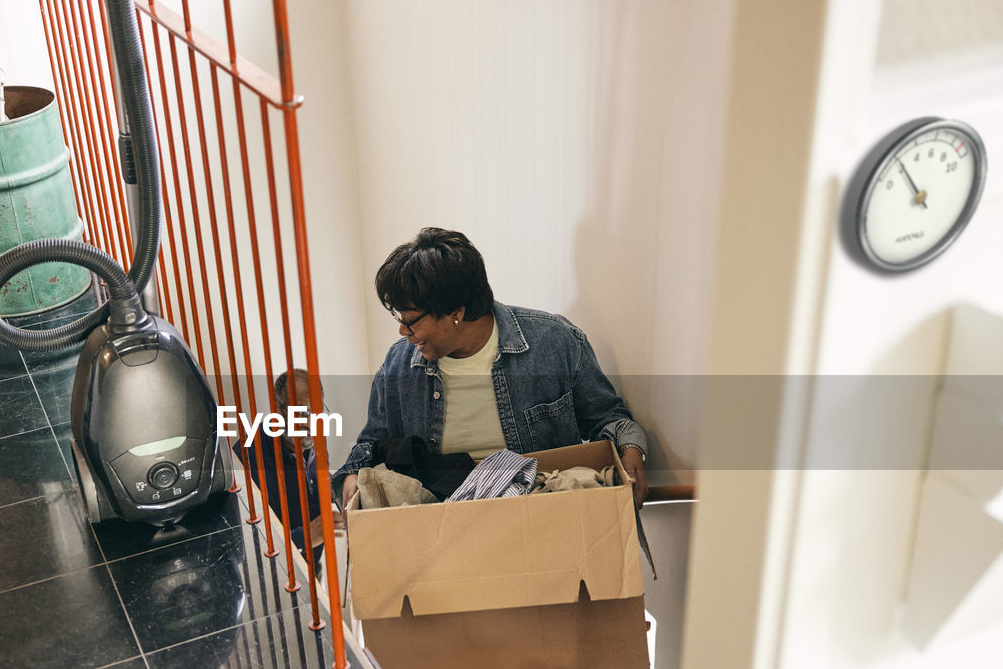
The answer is 2 A
